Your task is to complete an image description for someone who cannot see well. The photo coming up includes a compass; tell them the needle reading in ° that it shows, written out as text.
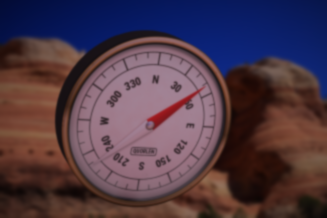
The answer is 50 °
